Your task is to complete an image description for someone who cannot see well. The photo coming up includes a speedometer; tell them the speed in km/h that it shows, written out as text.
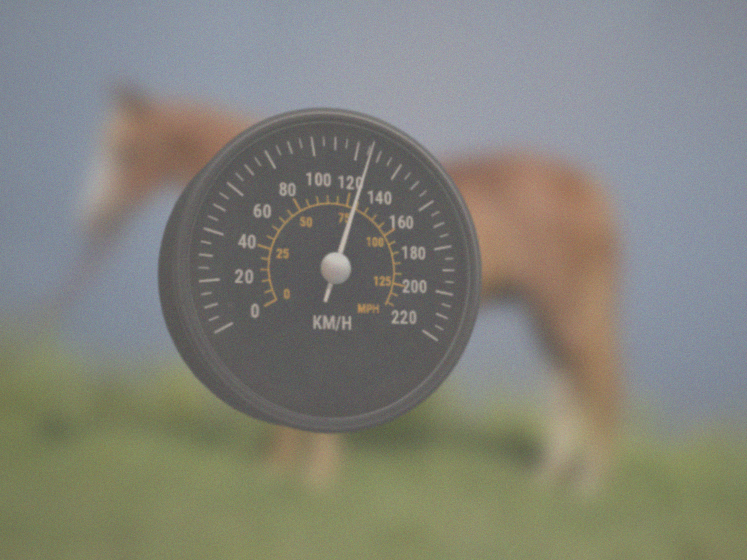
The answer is 125 km/h
